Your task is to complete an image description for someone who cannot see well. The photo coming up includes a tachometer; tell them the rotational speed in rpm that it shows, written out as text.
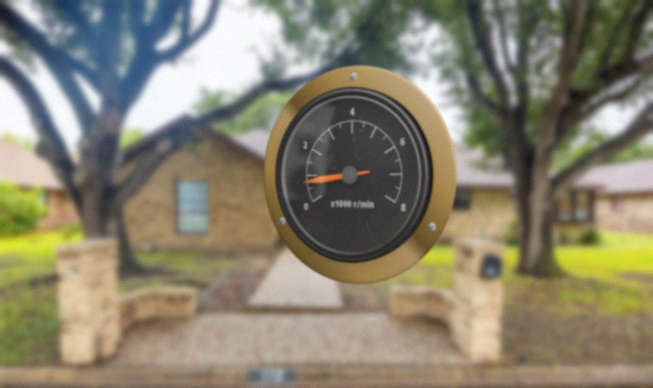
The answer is 750 rpm
